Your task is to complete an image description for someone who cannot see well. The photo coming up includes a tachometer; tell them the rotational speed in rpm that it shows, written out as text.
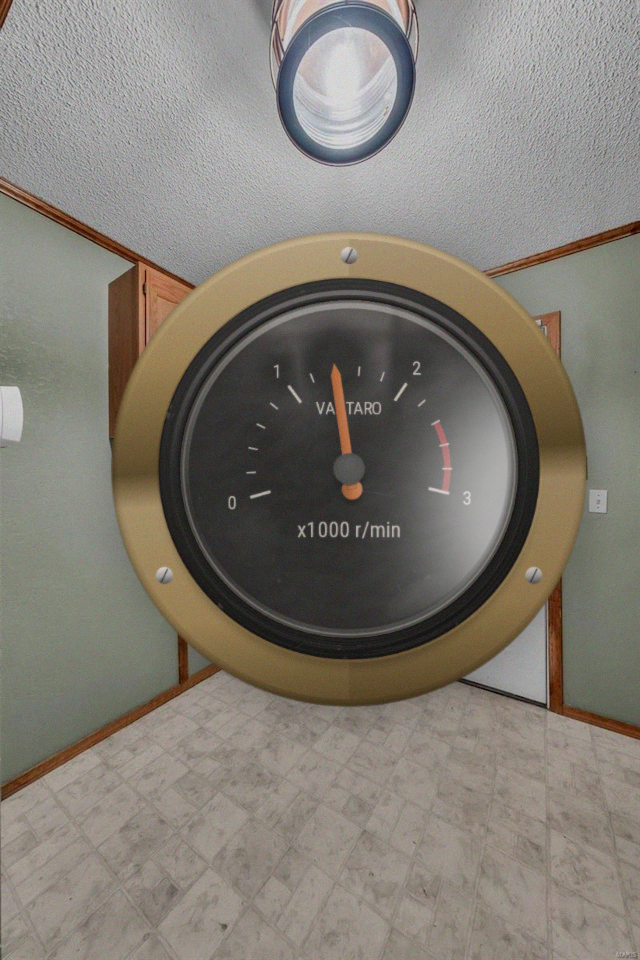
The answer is 1400 rpm
